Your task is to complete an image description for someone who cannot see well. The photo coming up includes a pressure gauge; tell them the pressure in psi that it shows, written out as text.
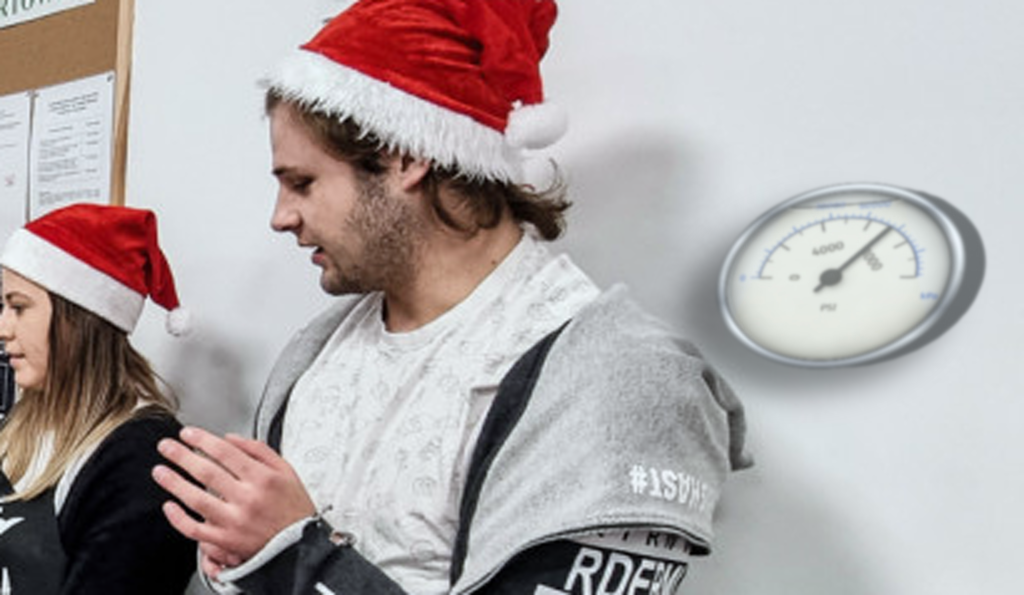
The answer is 7000 psi
